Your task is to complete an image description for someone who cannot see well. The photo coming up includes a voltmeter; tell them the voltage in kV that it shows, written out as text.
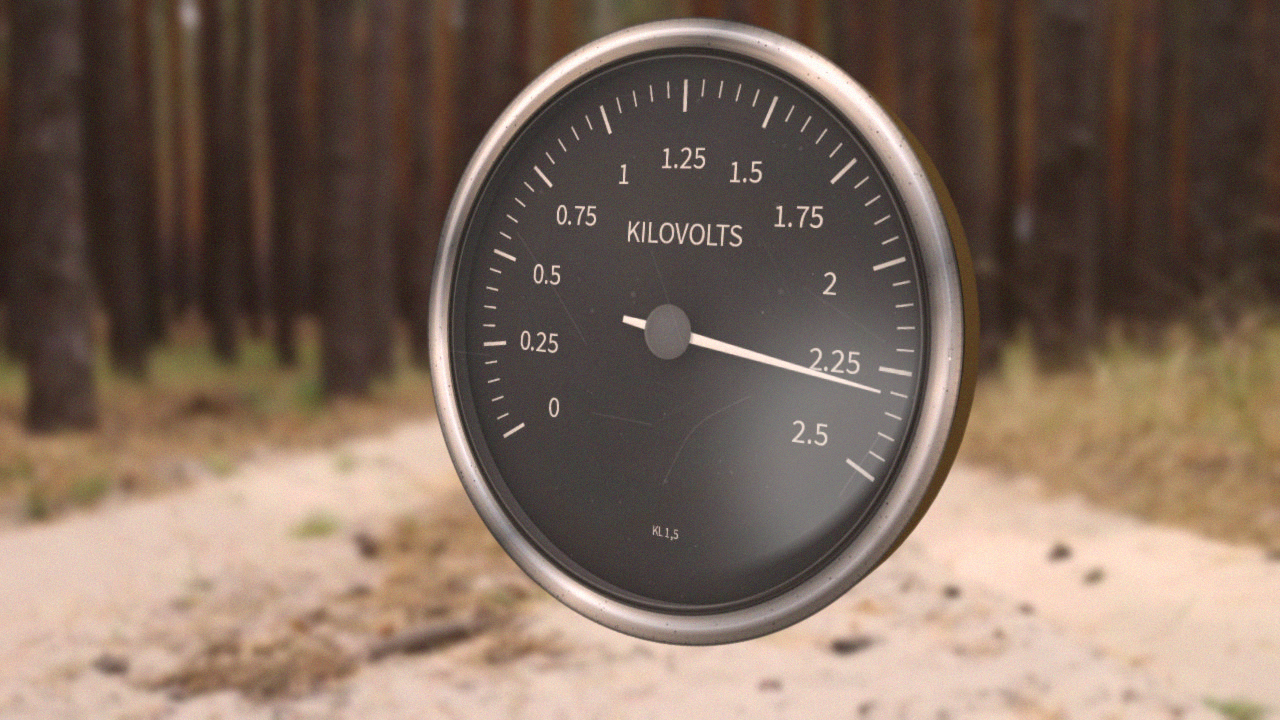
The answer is 2.3 kV
